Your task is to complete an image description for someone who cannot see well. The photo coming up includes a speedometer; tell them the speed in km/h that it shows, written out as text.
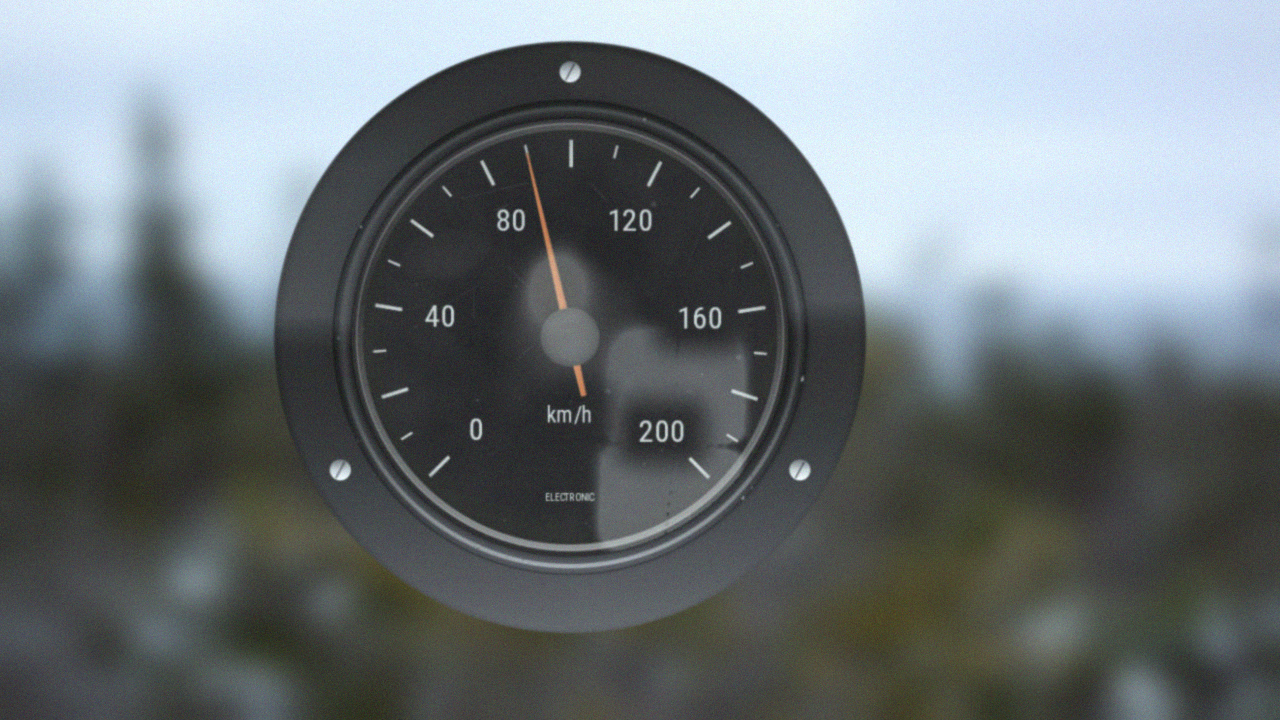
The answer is 90 km/h
